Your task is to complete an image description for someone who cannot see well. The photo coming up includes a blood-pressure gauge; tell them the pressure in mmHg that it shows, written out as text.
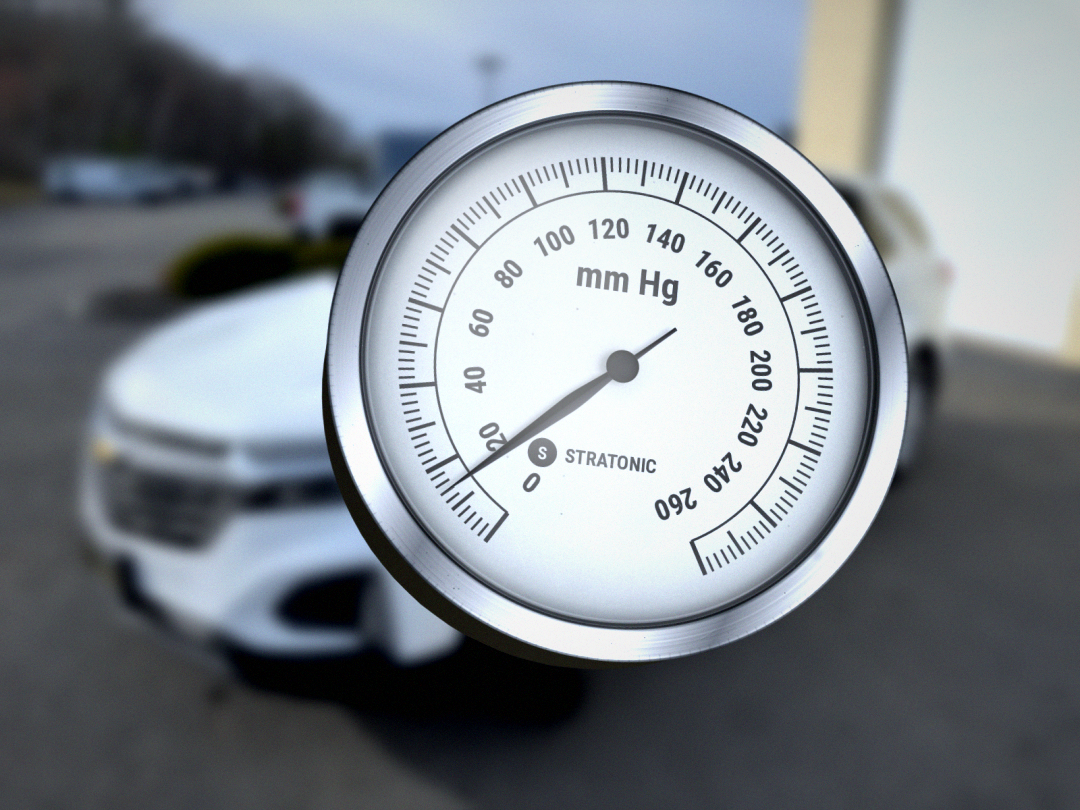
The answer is 14 mmHg
